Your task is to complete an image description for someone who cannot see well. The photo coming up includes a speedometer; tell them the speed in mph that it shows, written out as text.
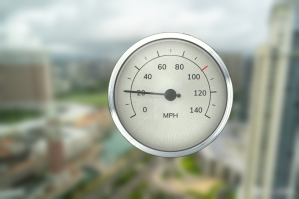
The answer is 20 mph
